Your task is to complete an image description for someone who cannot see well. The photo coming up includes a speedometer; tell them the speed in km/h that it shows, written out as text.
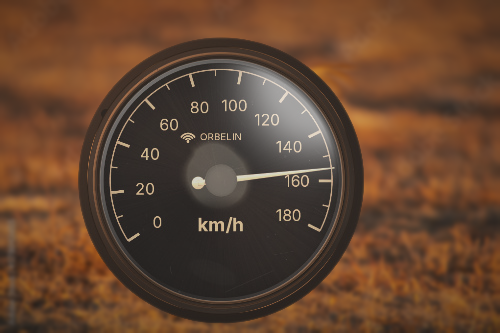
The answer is 155 km/h
